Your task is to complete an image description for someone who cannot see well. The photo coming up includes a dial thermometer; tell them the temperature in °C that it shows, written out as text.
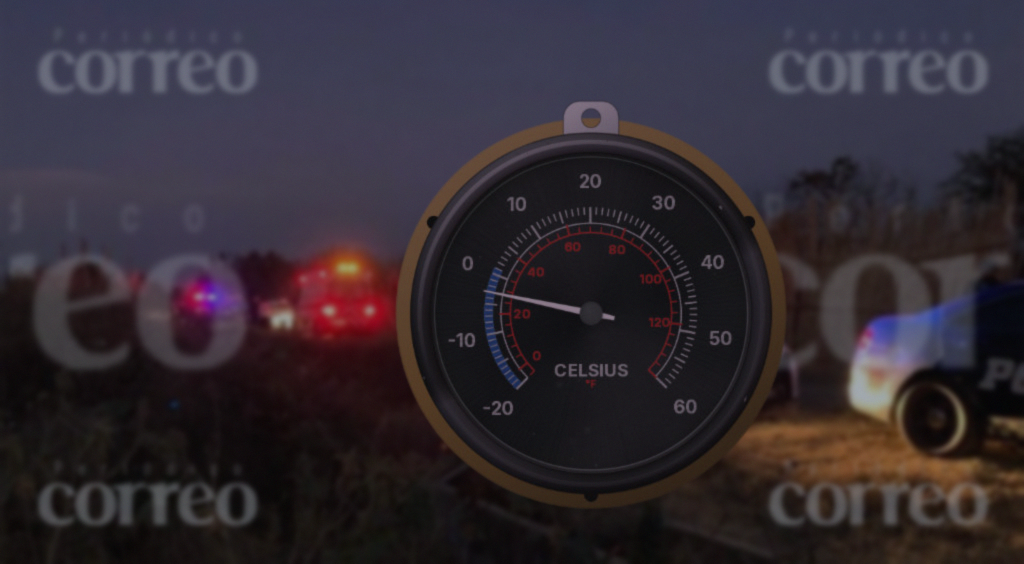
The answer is -3 °C
